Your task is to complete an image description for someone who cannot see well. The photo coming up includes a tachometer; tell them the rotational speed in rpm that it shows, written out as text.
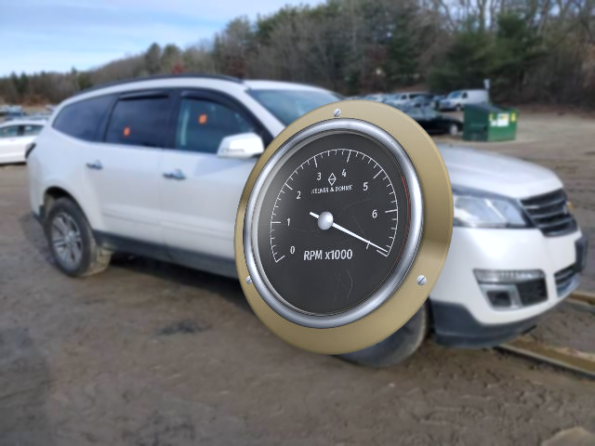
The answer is 6900 rpm
